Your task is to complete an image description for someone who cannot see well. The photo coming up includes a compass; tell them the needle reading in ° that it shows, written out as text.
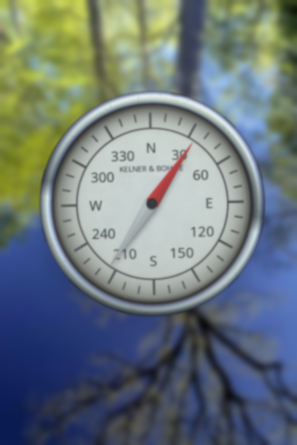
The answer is 35 °
